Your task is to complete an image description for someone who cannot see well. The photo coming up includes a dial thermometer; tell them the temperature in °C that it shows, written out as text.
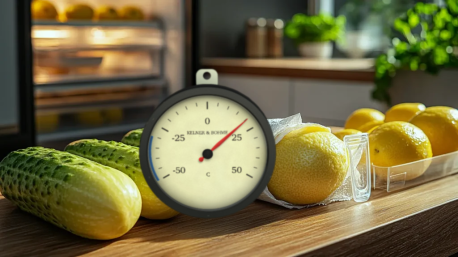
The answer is 20 °C
